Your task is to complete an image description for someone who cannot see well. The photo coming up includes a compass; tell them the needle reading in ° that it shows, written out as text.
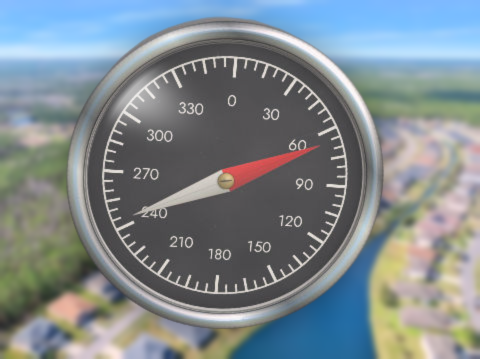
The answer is 65 °
